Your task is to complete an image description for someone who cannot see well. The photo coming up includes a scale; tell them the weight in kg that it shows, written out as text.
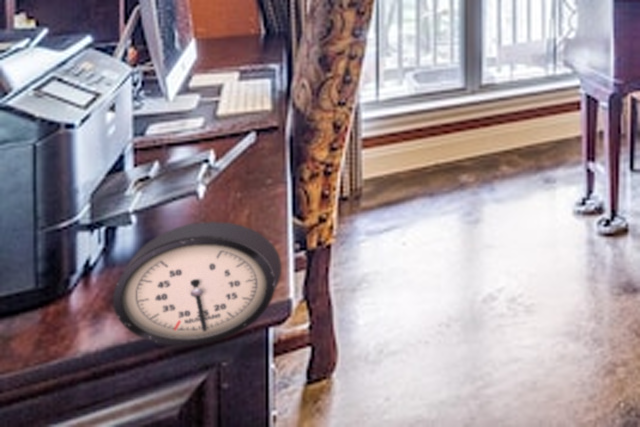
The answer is 25 kg
